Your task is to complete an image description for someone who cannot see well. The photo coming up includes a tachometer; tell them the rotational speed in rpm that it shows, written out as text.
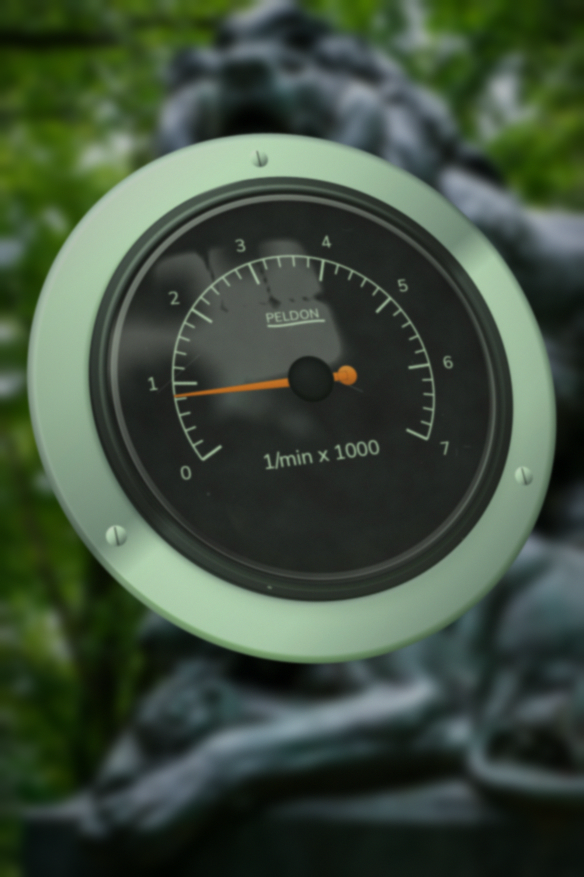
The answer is 800 rpm
